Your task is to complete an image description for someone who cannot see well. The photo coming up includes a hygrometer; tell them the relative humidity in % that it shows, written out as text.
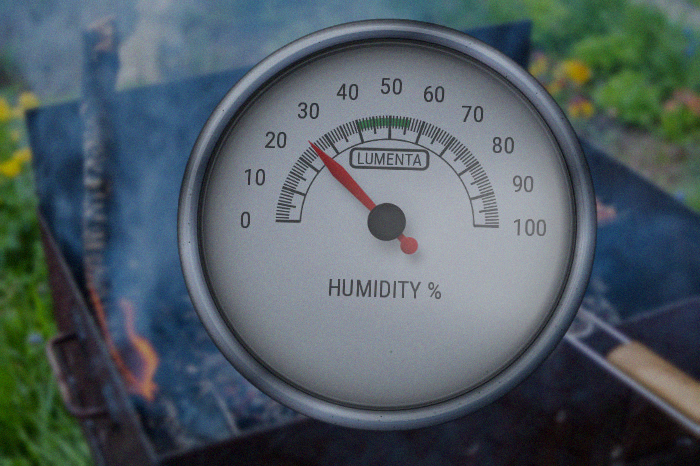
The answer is 25 %
